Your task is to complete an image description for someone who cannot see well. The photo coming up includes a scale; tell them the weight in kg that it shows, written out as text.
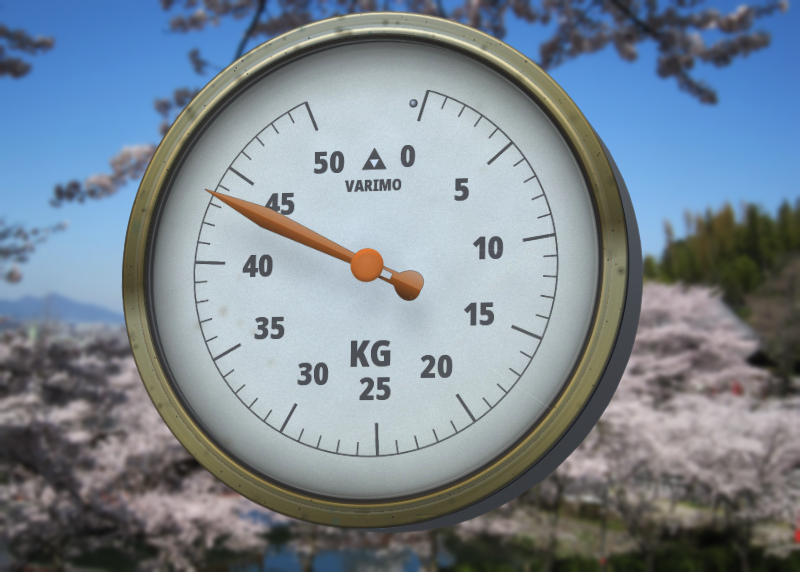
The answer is 43.5 kg
